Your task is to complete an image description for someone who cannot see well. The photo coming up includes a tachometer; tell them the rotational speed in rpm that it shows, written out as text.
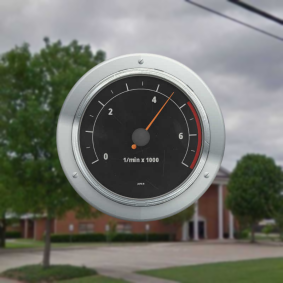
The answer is 4500 rpm
